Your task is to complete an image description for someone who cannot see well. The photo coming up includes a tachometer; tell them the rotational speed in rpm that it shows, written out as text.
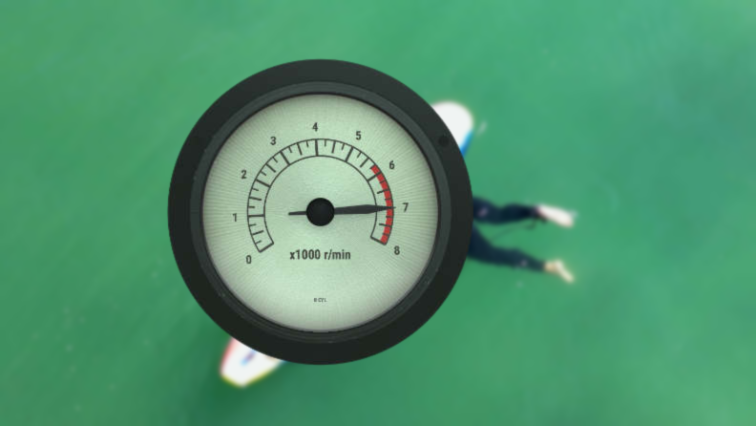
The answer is 7000 rpm
